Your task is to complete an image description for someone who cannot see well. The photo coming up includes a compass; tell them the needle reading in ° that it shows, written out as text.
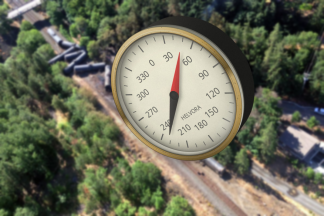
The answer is 50 °
